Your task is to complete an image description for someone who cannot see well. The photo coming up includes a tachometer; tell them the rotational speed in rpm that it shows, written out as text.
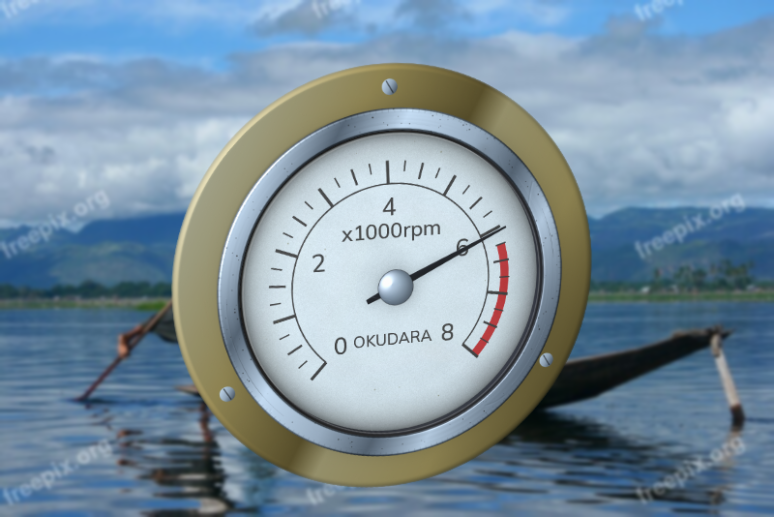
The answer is 6000 rpm
